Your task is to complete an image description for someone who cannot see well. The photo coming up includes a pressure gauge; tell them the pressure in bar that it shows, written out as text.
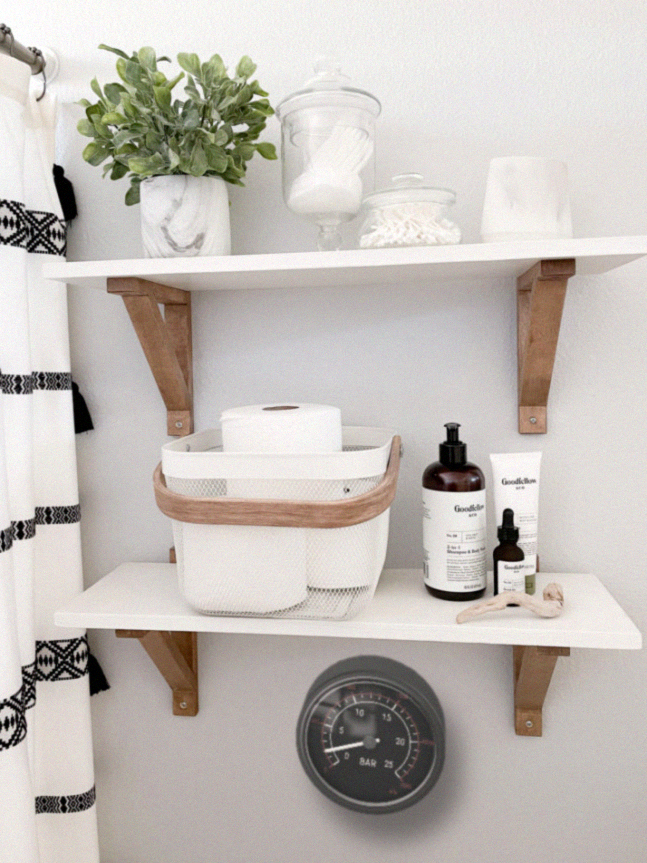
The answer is 2 bar
